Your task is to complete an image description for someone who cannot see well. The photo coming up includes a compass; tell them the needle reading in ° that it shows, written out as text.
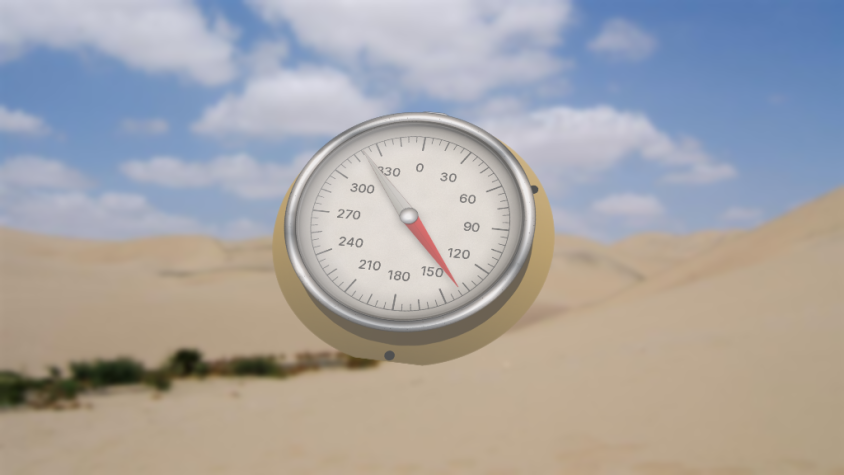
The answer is 140 °
